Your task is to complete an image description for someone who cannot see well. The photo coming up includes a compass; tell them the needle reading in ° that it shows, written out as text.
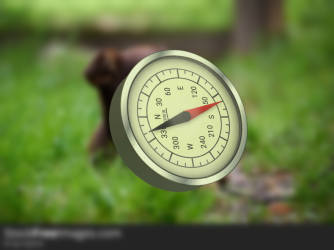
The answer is 160 °
